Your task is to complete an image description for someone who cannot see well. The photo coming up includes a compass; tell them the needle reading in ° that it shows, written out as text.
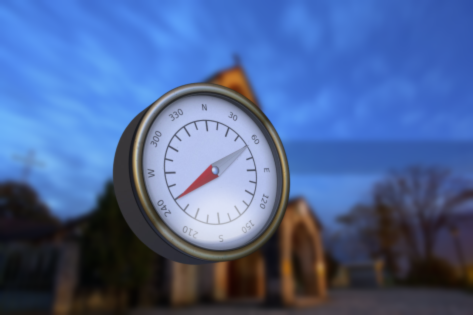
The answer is 240 °
